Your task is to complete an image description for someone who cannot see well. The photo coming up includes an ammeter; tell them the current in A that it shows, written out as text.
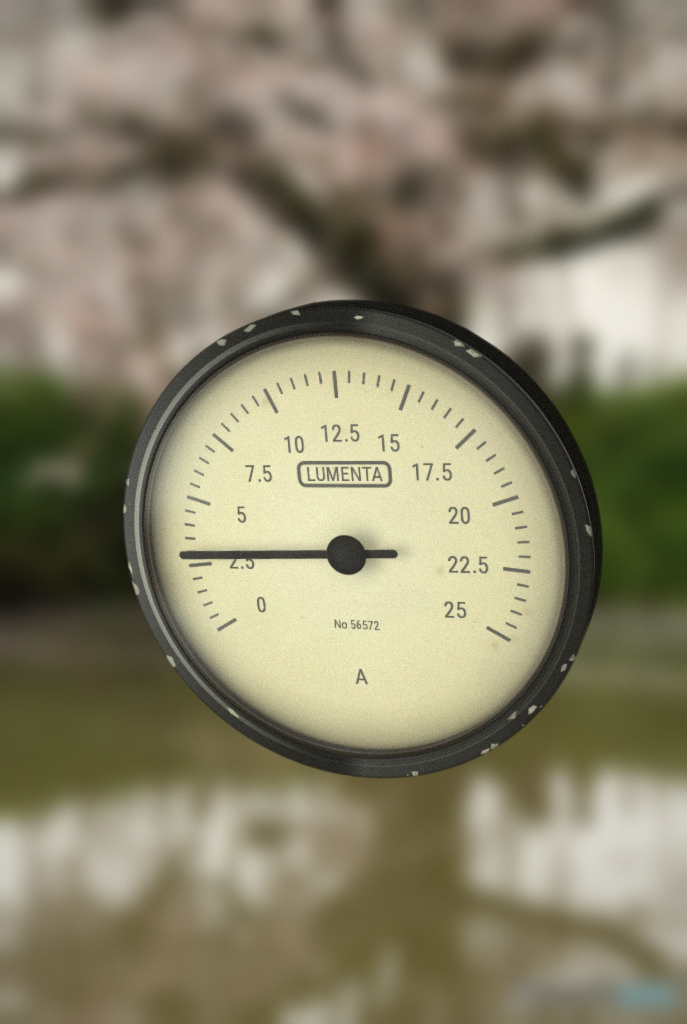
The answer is 3 A
